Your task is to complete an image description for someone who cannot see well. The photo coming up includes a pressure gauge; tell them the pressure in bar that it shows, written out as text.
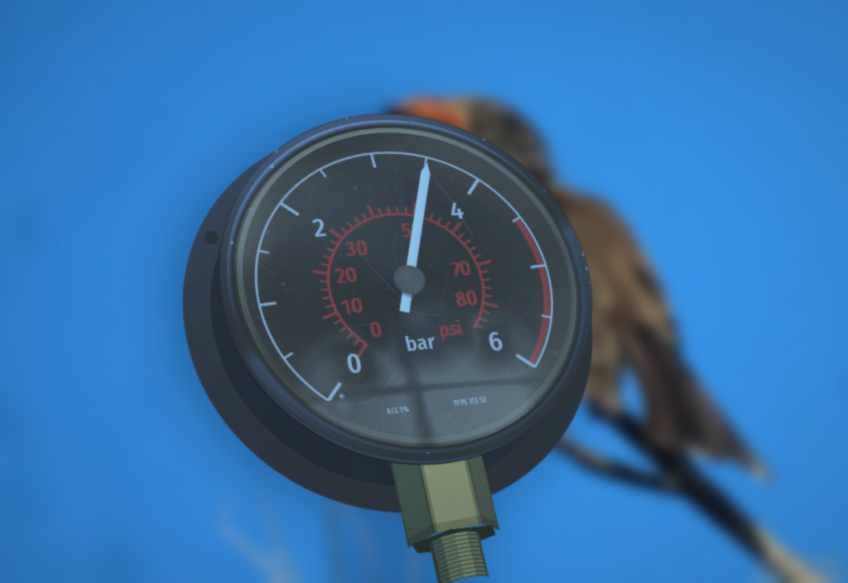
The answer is 3.5 bar
